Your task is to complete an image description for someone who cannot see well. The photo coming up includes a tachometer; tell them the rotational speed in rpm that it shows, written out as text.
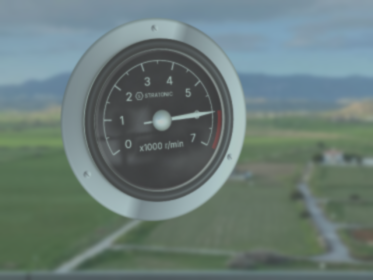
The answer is 6000 rpm
